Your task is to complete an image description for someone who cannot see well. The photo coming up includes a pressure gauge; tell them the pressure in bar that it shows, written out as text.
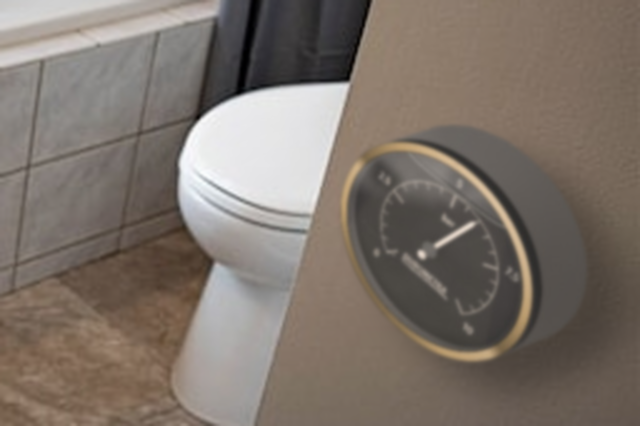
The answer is 6 bar
